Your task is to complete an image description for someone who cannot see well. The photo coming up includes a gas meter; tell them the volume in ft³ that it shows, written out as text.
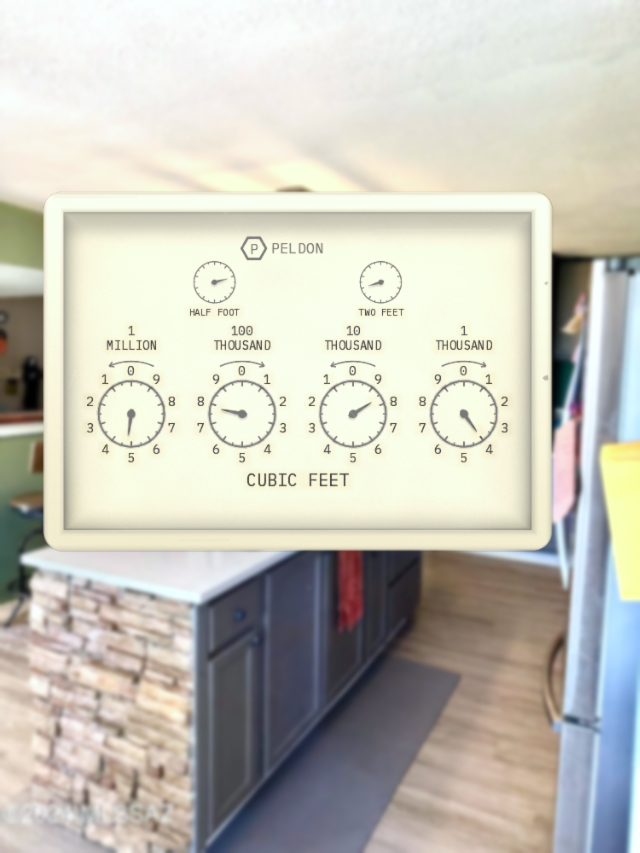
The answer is 478400 ft³
